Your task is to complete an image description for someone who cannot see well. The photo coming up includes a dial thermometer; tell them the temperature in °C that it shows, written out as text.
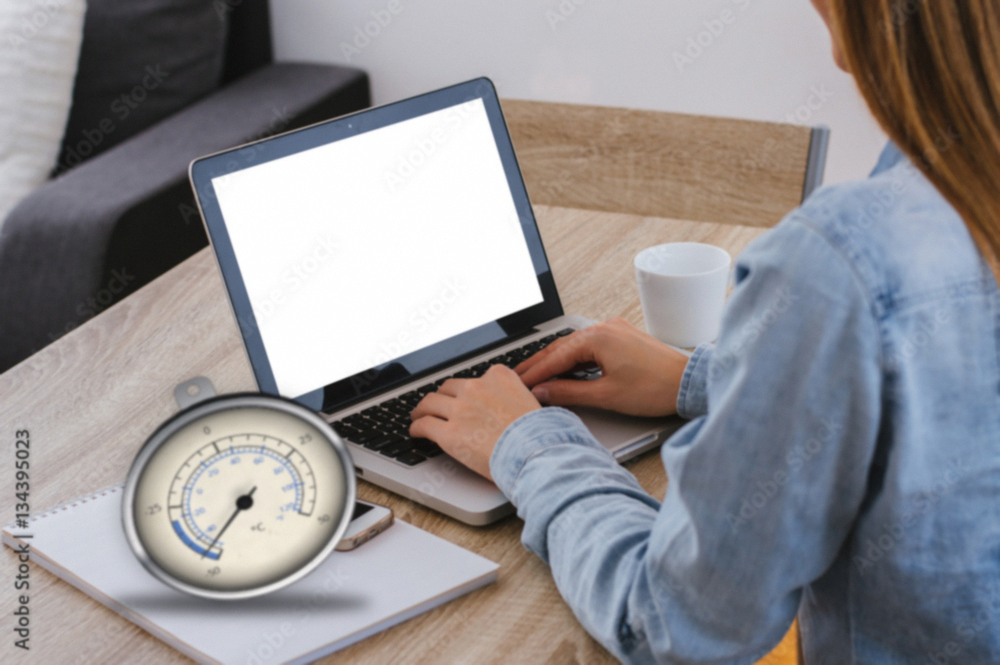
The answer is -45 °C
